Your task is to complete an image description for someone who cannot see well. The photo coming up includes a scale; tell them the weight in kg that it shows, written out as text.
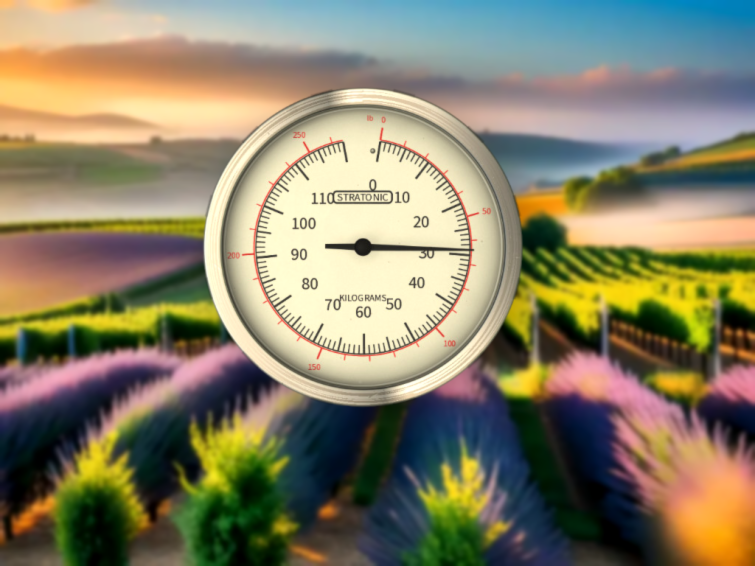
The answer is 29 kg
